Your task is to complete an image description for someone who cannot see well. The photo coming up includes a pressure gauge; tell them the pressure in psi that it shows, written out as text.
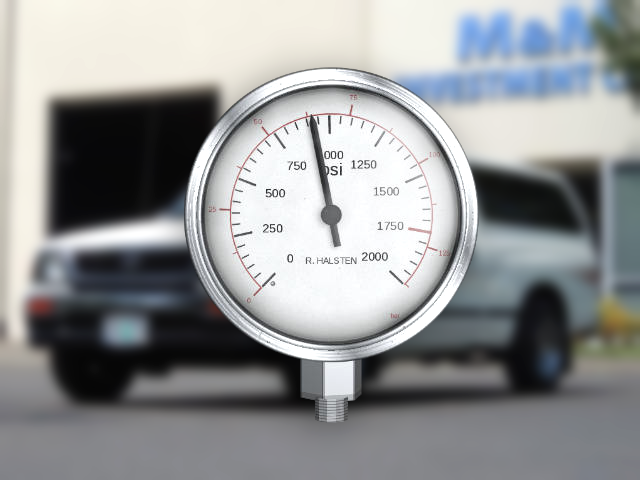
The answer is 925 psi
